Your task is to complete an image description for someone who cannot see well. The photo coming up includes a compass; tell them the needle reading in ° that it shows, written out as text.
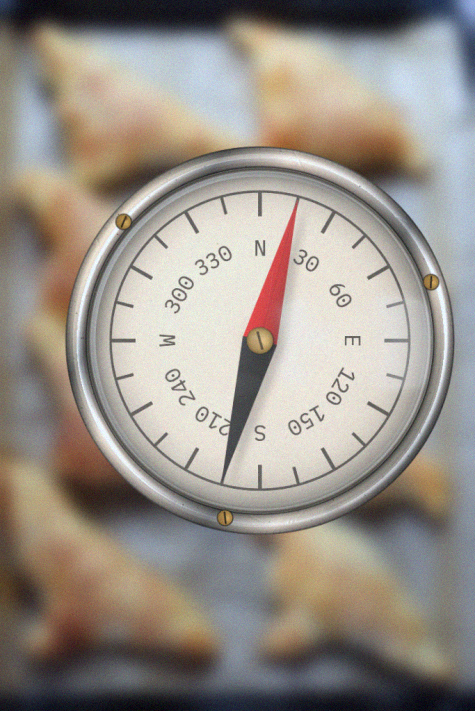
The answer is 15 °
